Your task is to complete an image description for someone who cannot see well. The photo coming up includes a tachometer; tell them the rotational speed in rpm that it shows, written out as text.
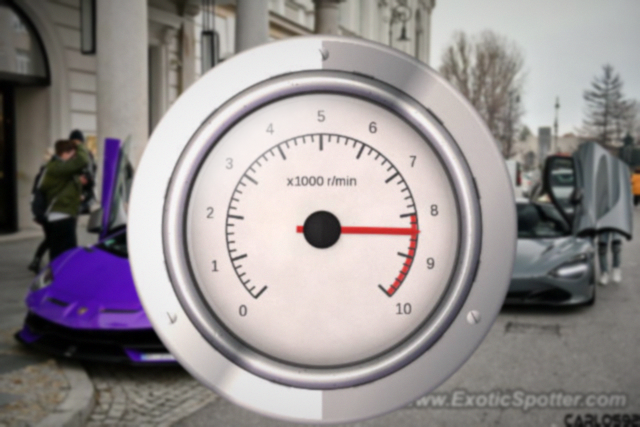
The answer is 8400 rpm
